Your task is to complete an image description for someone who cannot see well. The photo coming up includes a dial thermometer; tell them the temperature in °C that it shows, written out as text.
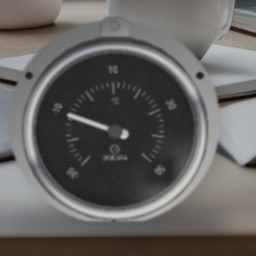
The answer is -10 °C
